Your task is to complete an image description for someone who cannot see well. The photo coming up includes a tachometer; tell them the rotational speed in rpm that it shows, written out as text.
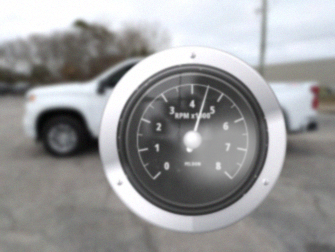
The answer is 4500 rpm
